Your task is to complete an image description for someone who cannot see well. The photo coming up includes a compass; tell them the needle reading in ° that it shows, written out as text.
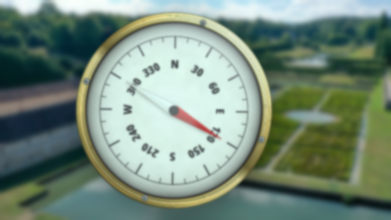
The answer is 120 °
